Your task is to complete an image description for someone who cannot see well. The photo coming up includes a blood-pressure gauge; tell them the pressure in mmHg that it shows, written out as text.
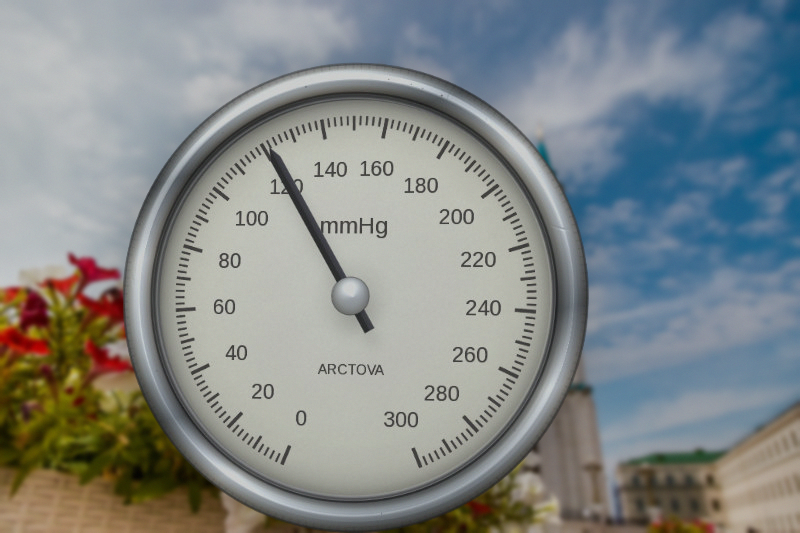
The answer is 122 mmHg
